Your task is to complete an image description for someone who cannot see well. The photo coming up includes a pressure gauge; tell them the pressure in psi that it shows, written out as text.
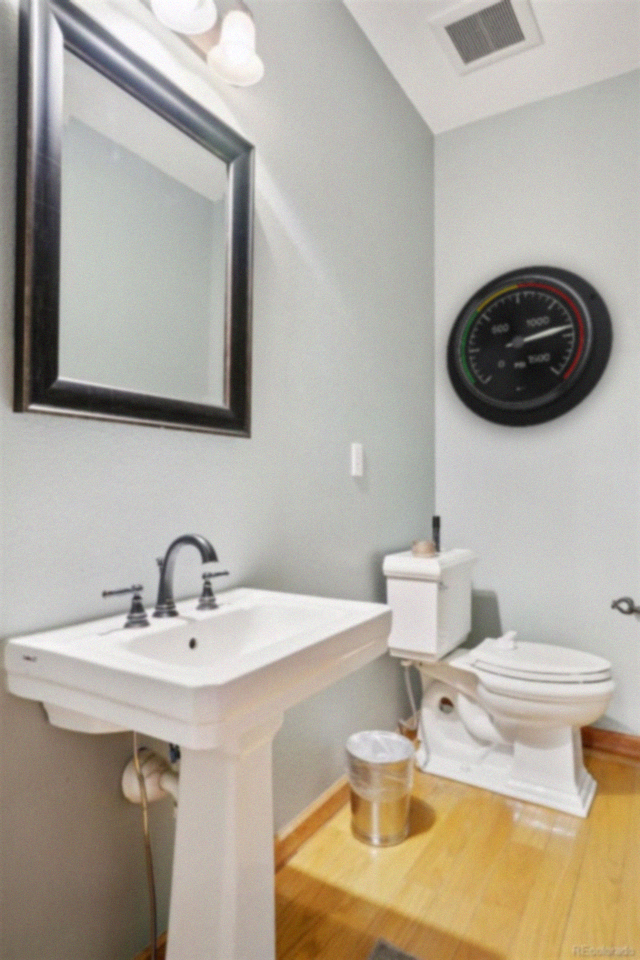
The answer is 1200 psi
